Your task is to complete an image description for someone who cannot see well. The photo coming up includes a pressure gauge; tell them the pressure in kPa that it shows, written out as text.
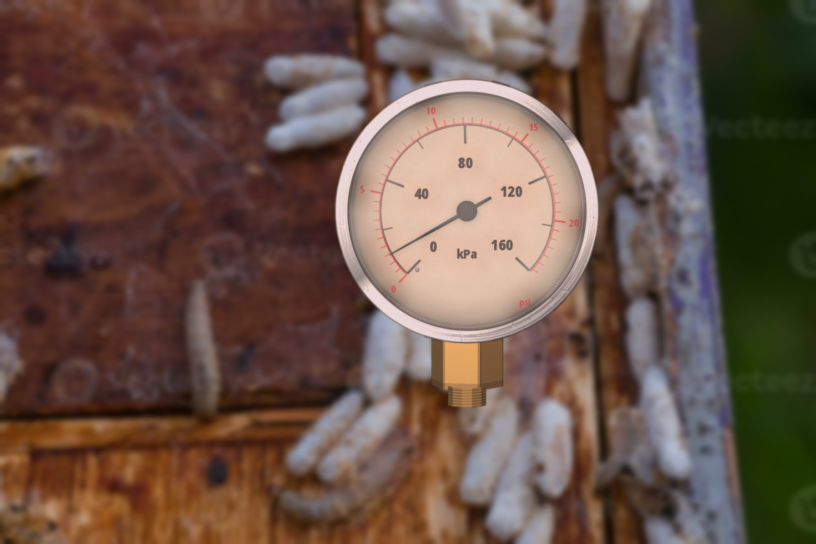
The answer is 10 kPa
